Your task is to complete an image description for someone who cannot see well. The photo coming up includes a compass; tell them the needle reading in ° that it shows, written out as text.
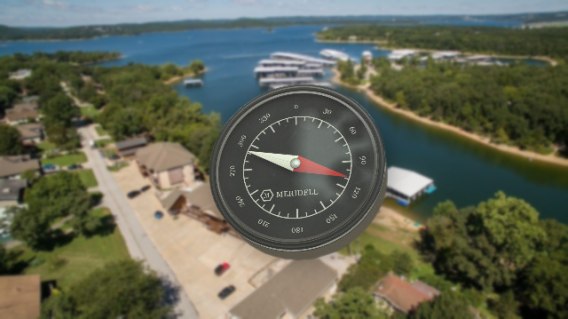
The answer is 110 °
